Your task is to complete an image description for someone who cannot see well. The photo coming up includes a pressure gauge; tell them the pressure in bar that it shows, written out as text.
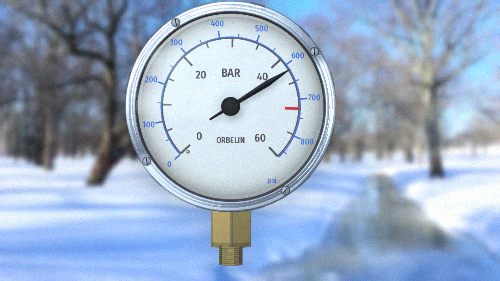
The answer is 42.5 bar
